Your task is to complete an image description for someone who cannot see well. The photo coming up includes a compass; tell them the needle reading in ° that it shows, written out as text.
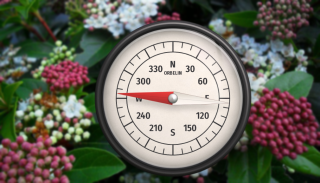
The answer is 275 °
